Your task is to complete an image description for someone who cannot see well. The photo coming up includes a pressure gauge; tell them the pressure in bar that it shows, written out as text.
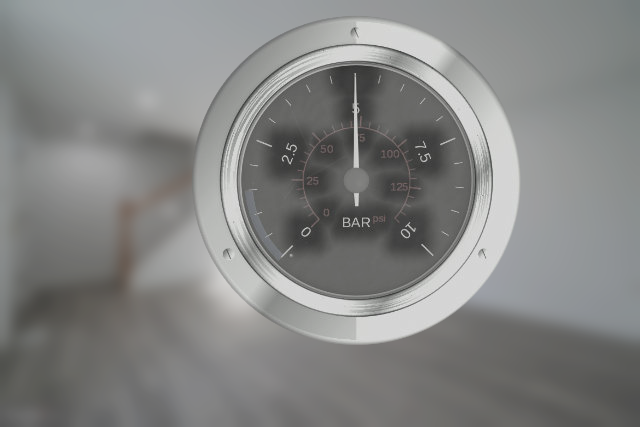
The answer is 5 bar
